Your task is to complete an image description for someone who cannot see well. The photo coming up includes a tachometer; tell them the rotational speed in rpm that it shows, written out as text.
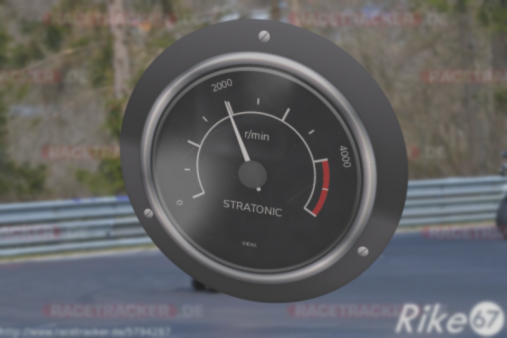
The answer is 2000 rpm
